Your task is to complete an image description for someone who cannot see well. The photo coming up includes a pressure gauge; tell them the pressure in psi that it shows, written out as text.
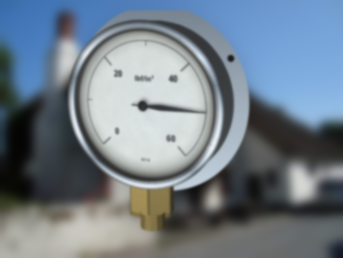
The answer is 50 psi
